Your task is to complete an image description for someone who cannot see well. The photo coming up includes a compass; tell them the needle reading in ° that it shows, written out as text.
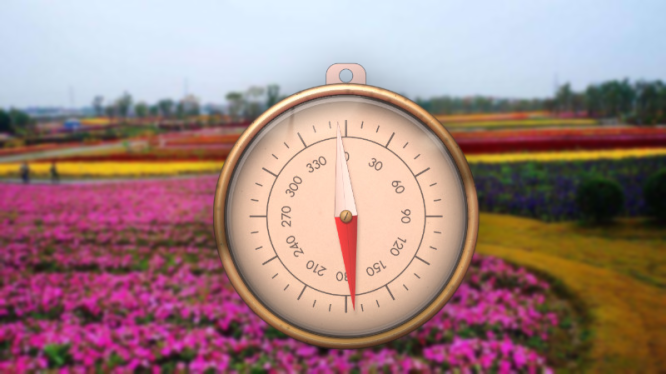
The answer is 175 °
